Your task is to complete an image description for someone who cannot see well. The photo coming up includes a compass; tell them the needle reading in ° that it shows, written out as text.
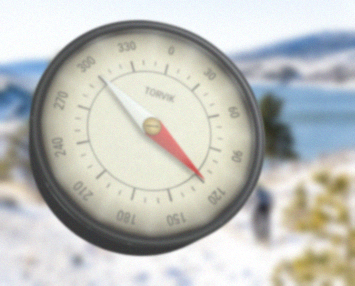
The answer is 120 °
